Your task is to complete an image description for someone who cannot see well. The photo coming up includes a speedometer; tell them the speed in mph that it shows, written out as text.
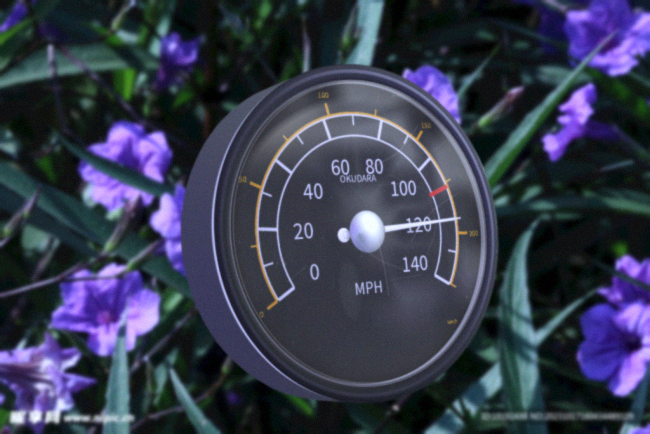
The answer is 120 mph
